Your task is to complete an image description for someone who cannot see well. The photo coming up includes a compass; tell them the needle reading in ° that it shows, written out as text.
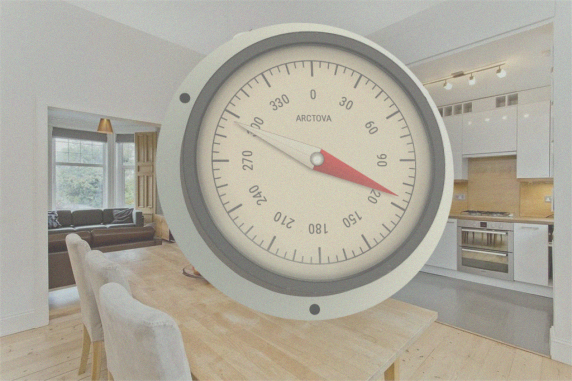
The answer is 115 °
